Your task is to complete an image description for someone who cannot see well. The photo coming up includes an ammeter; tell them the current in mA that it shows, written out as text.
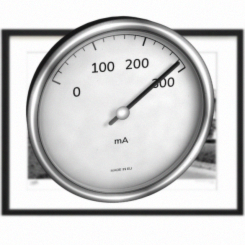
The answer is 280 mA
